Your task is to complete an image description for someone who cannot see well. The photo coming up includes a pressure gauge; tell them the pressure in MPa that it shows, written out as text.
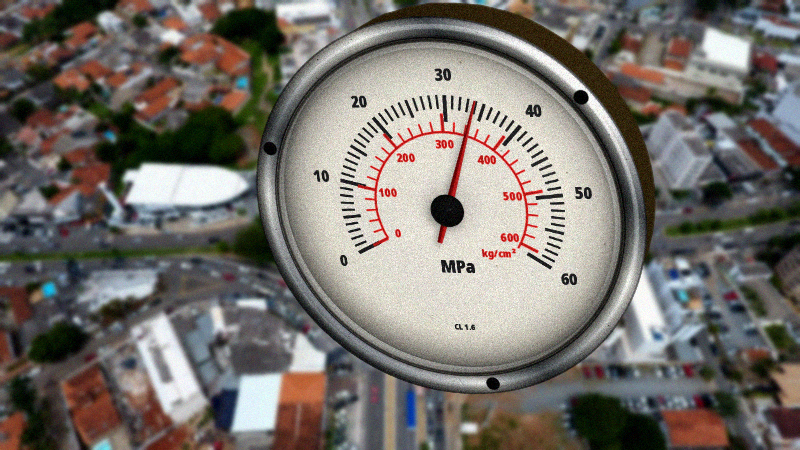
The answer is 34 MPa
